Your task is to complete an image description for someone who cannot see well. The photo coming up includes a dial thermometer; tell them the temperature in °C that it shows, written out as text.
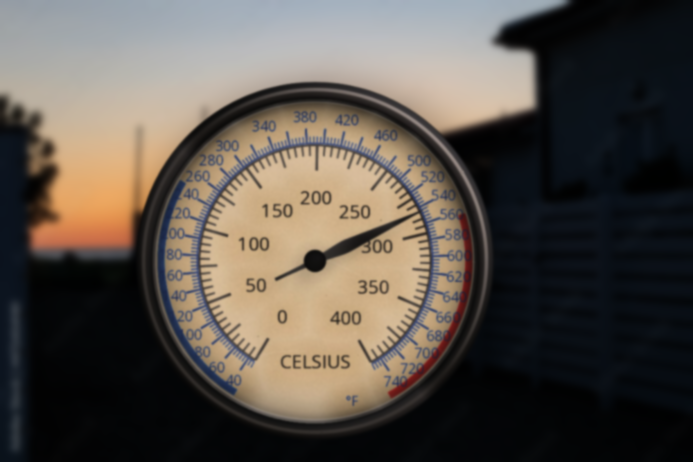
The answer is 285 °C
